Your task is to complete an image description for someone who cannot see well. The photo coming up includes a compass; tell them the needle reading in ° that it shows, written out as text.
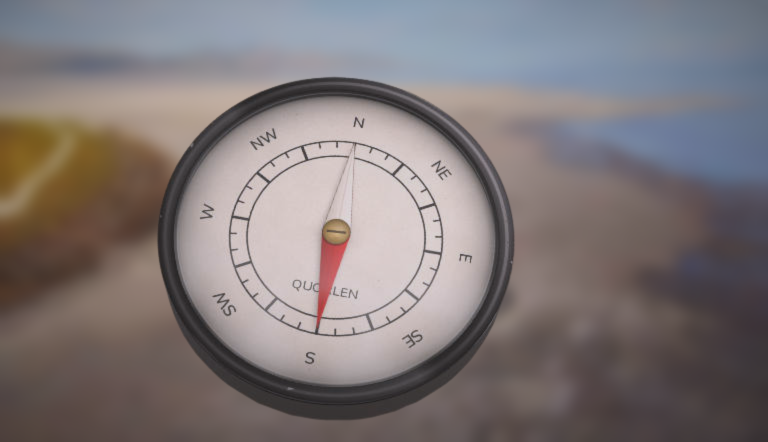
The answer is 180 °
